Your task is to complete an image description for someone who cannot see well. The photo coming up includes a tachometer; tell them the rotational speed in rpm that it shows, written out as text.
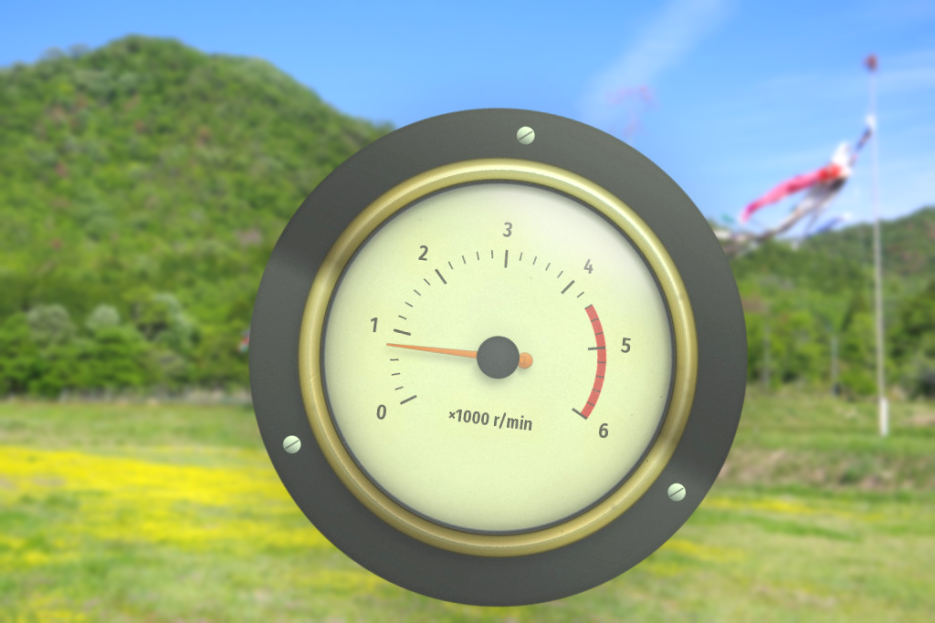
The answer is 800 rpm
